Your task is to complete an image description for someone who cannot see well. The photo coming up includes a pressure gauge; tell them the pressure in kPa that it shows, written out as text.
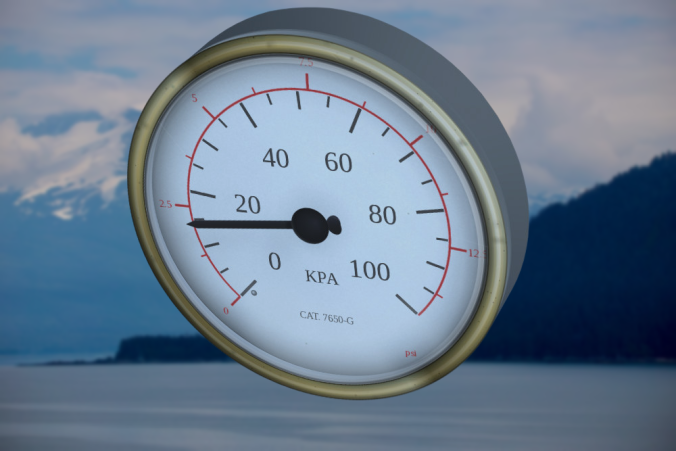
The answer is 15 kPa
